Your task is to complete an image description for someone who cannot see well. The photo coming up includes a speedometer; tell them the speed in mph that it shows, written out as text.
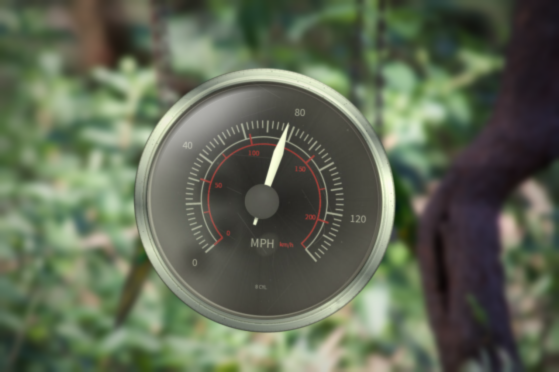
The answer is 78 mph
